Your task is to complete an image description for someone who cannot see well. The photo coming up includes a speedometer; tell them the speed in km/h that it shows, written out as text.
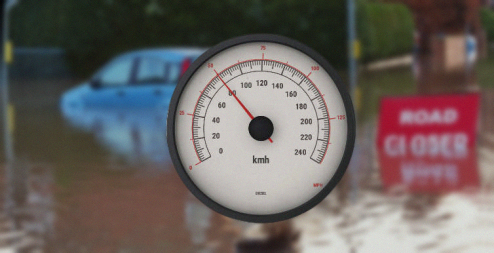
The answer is 80 km/h
